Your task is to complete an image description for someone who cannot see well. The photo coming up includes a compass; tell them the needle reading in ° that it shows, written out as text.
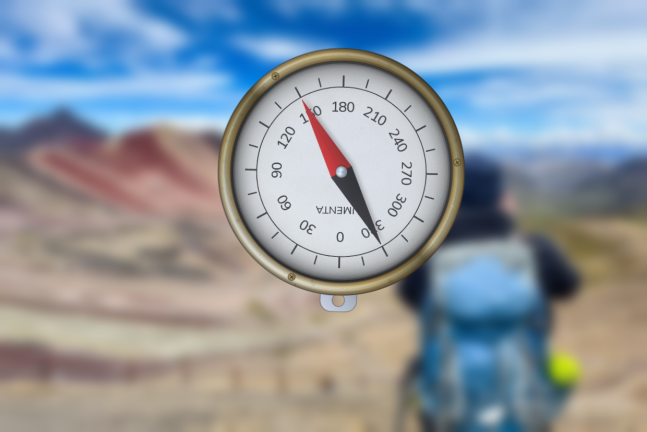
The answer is 150 °
